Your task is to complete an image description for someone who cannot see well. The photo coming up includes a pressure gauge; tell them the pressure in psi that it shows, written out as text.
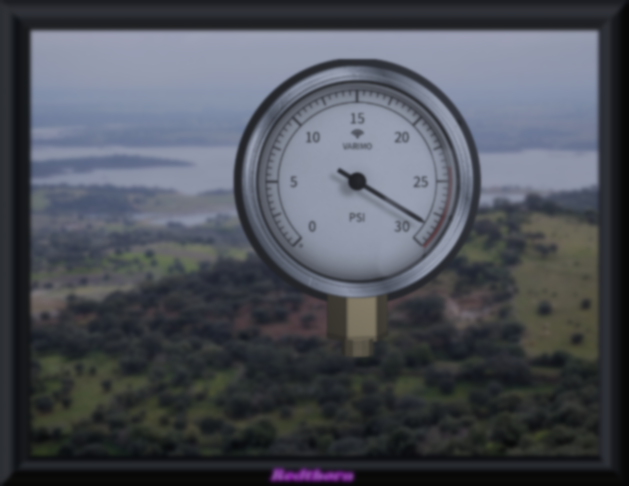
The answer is 28.5 psi
